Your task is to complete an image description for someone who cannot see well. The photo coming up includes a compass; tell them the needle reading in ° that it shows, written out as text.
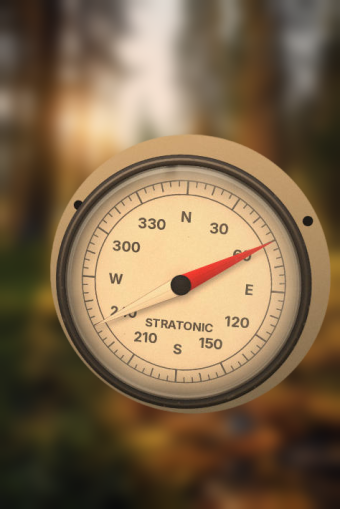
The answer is 60 °
